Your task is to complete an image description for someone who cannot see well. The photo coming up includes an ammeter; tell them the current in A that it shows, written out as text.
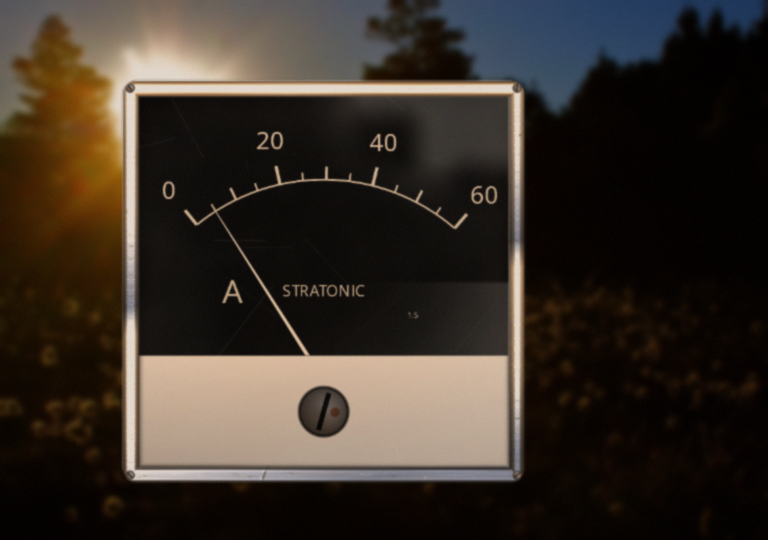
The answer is 5 A
